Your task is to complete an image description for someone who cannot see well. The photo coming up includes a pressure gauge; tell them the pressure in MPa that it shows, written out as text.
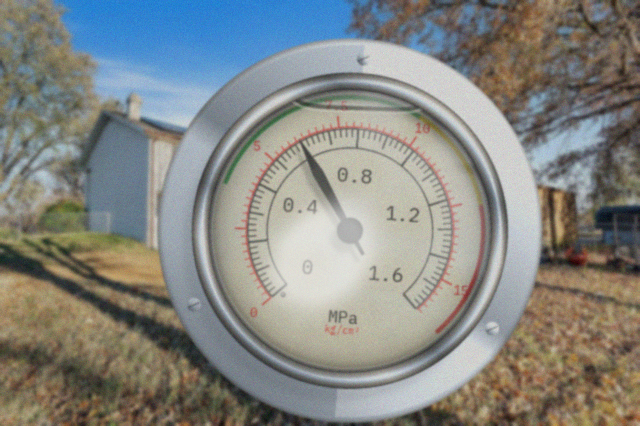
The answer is 0.6 MPa
